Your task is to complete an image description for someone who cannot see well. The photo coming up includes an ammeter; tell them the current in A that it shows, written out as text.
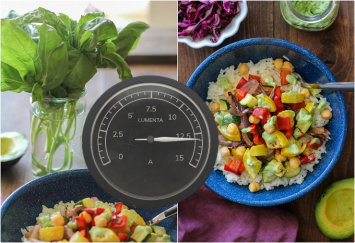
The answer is 13 A
